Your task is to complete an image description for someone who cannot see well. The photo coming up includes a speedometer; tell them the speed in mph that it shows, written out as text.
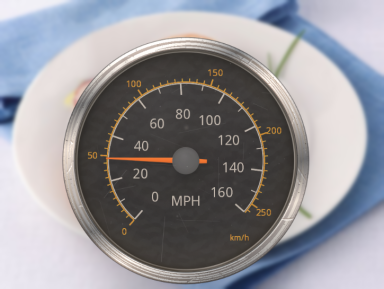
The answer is 30 mph
